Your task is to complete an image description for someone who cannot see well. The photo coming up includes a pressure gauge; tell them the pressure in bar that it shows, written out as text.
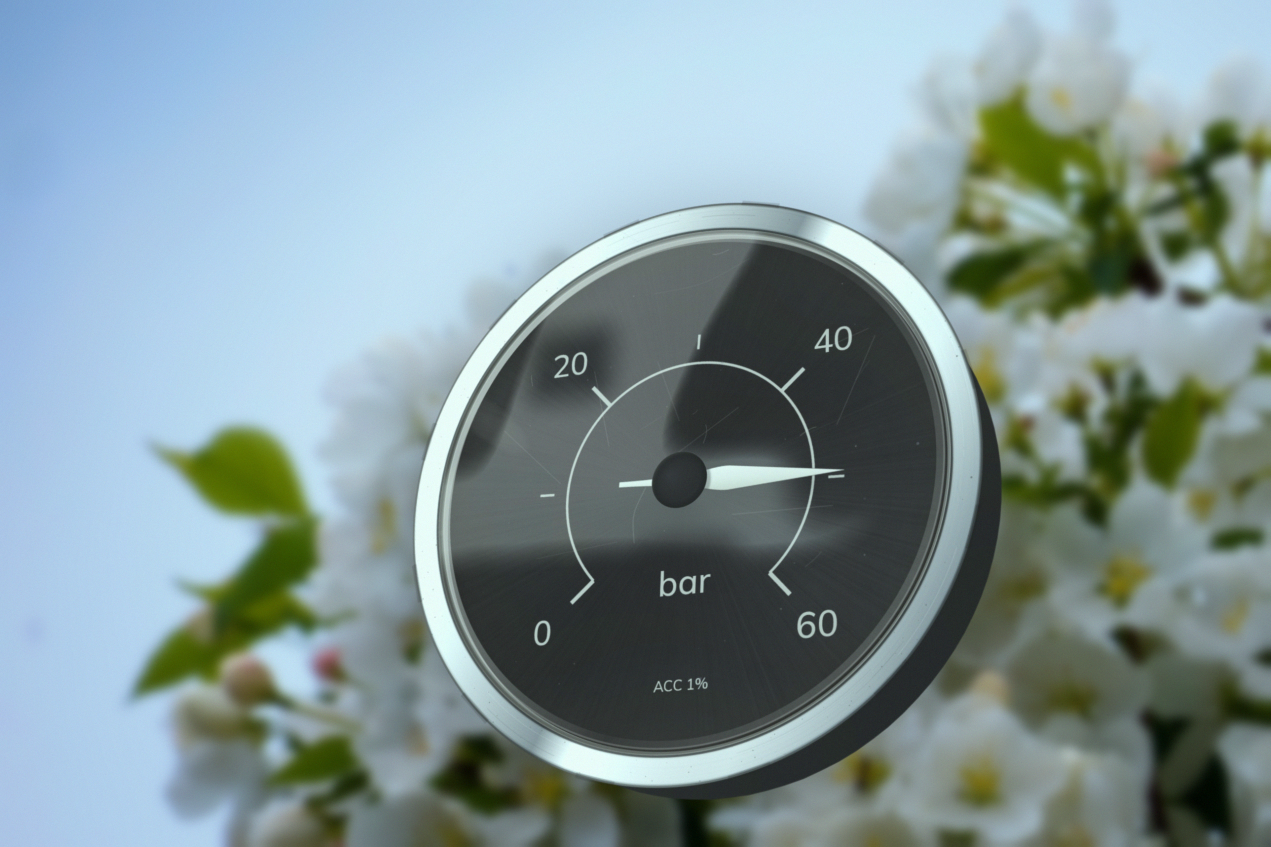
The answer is 50 bar
